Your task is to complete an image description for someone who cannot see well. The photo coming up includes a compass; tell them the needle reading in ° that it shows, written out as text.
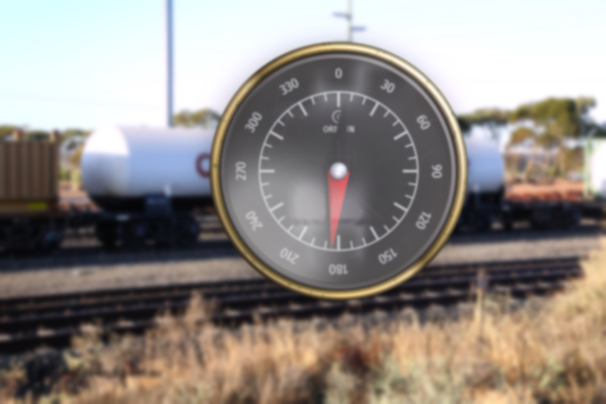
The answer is 185 °
